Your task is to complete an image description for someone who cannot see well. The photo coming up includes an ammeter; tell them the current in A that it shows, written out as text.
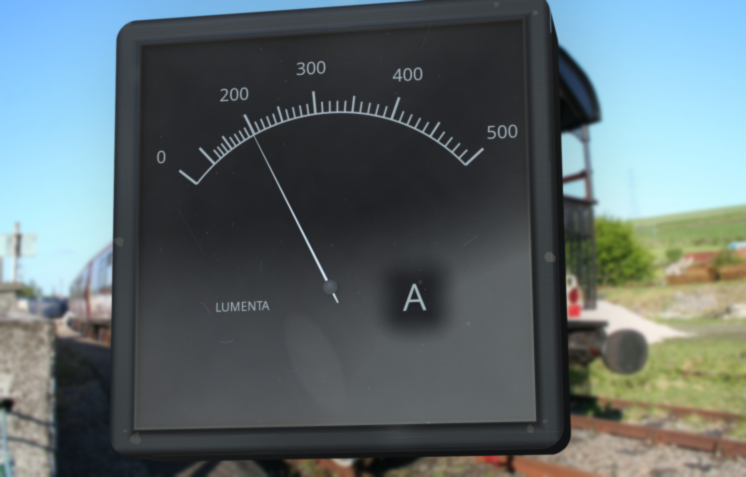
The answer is 200 A
